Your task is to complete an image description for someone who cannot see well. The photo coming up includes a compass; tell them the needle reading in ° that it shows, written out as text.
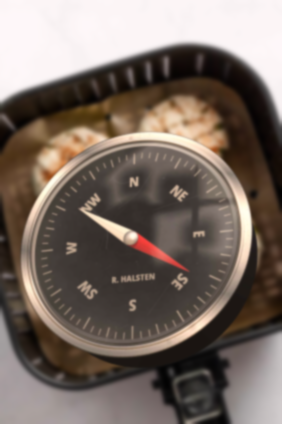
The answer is 125 °
